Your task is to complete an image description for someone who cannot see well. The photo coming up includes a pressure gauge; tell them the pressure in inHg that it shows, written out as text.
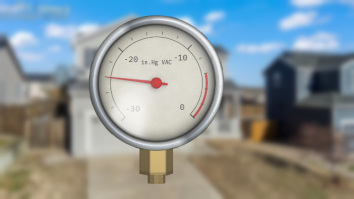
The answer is -24 inHg
